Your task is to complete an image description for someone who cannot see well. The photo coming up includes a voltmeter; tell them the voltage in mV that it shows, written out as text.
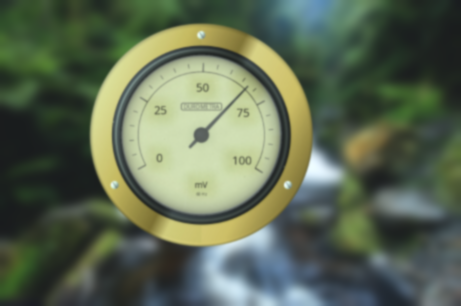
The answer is 67.5 mV
